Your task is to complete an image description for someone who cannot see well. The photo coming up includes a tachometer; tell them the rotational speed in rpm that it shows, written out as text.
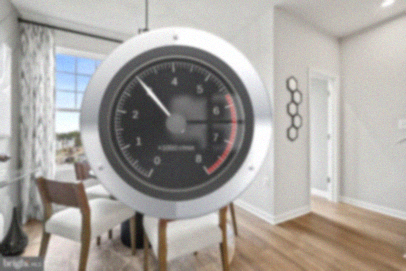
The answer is 3000 rpm
